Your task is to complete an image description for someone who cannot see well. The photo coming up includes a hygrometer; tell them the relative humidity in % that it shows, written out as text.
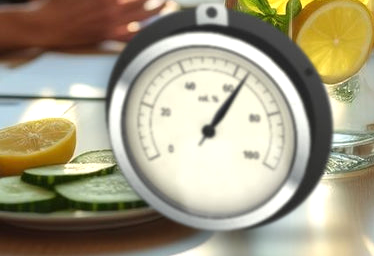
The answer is 64 %
